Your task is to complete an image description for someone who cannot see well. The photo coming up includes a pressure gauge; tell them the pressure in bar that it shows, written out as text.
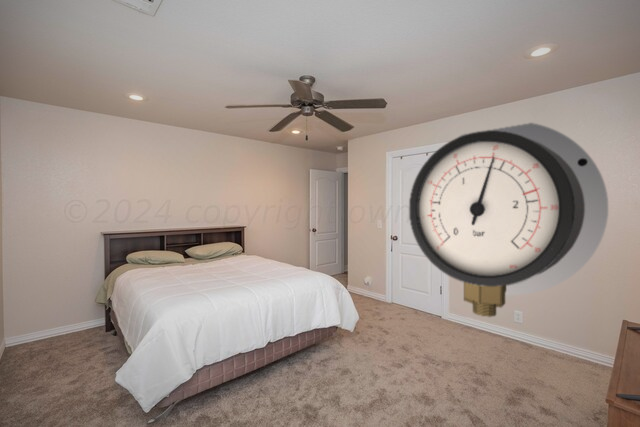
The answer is 1.4 bar
